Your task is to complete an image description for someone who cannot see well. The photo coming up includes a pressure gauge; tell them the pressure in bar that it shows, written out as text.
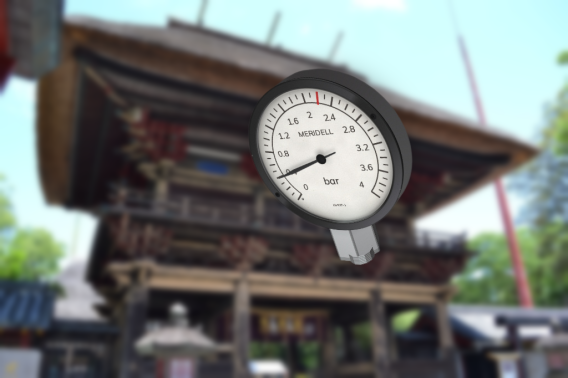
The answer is 0.4 bar
